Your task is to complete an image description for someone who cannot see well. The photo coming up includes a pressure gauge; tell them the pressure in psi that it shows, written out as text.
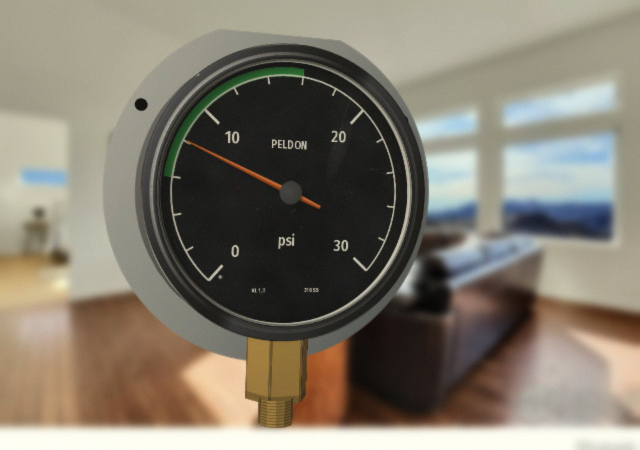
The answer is 8 psi
